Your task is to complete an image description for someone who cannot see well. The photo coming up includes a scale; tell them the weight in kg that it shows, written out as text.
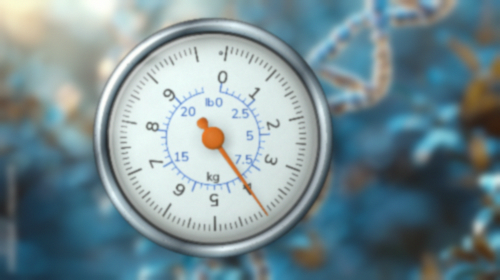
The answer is 4 kg
